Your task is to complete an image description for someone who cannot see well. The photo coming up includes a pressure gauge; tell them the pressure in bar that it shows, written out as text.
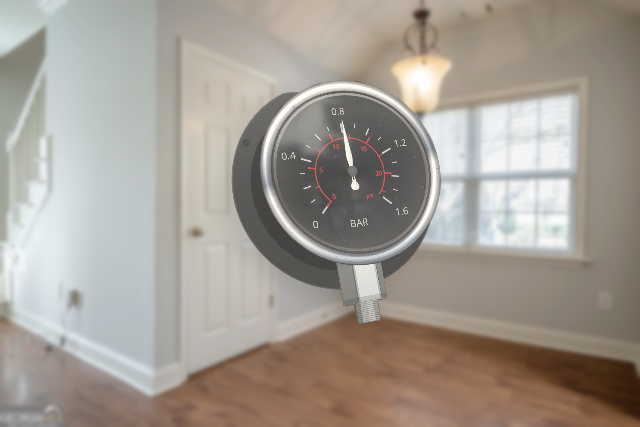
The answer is 0.8 bar
